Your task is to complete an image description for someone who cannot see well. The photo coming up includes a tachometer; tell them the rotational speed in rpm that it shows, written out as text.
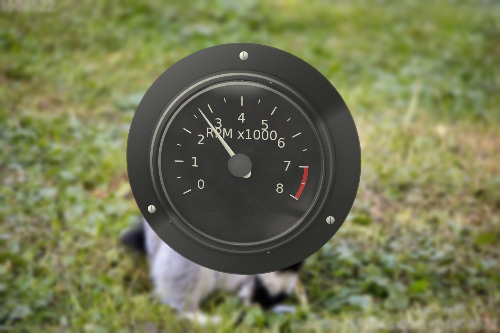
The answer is 2750 rpm
